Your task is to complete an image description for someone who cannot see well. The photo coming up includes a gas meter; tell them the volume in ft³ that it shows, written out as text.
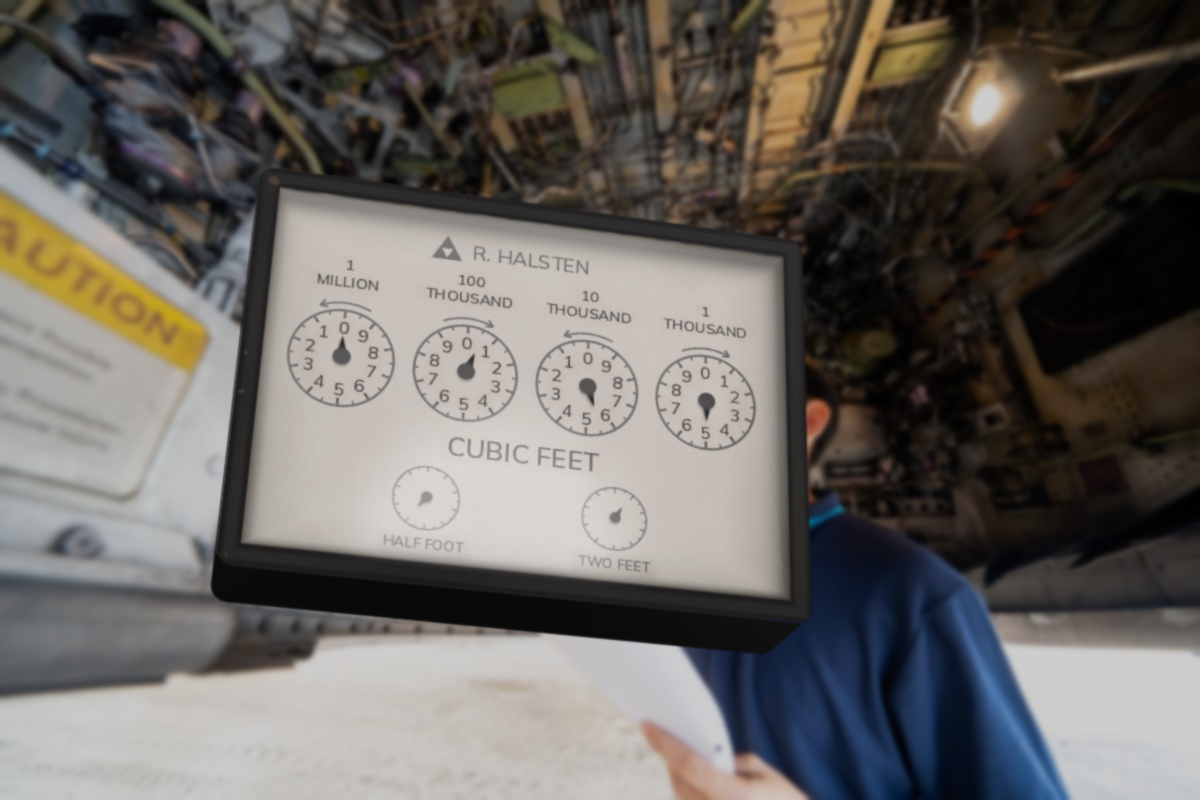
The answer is 5500 ft³
